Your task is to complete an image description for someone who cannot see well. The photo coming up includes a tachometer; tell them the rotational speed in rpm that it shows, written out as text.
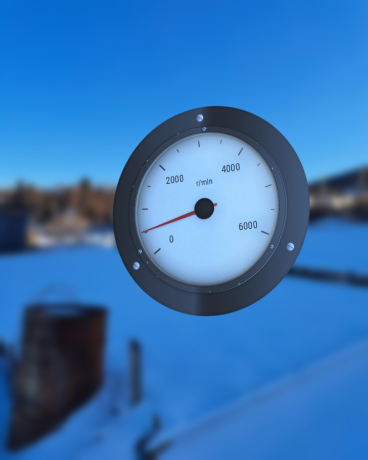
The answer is 500 rpm
